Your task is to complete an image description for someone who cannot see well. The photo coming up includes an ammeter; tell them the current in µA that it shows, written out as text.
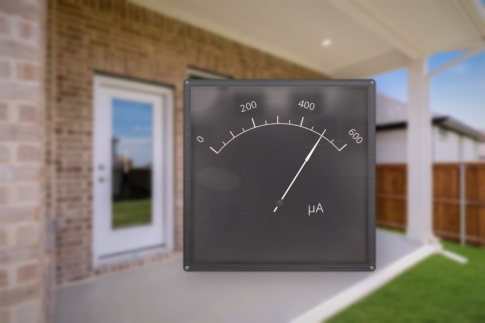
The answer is 500 µA
